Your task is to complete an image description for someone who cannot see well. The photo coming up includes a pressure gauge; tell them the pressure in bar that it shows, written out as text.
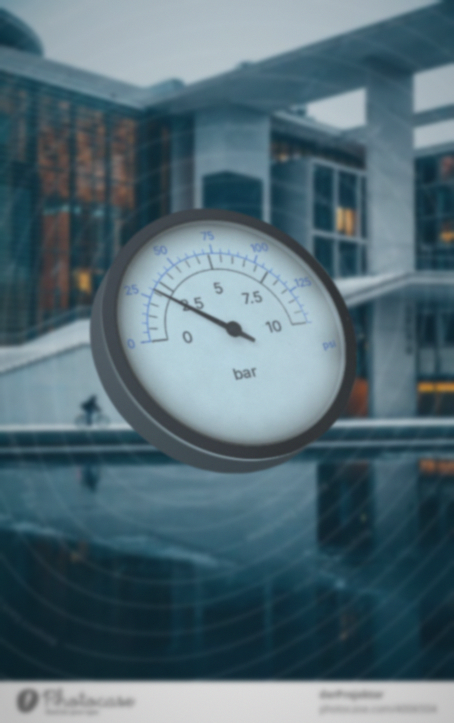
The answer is 2 bar
